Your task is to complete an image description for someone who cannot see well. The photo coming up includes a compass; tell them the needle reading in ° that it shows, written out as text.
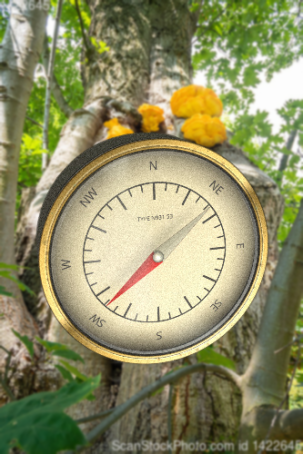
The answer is 230 °
